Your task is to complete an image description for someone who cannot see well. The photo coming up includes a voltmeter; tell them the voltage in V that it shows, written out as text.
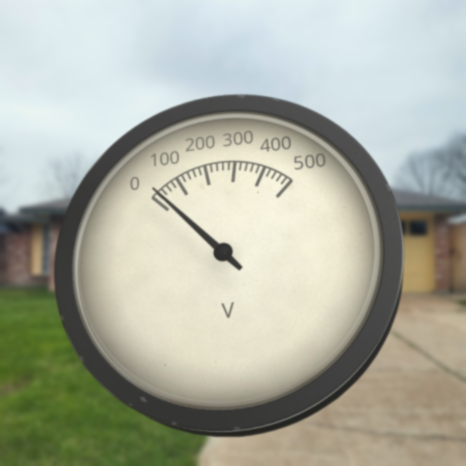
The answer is 20 V
